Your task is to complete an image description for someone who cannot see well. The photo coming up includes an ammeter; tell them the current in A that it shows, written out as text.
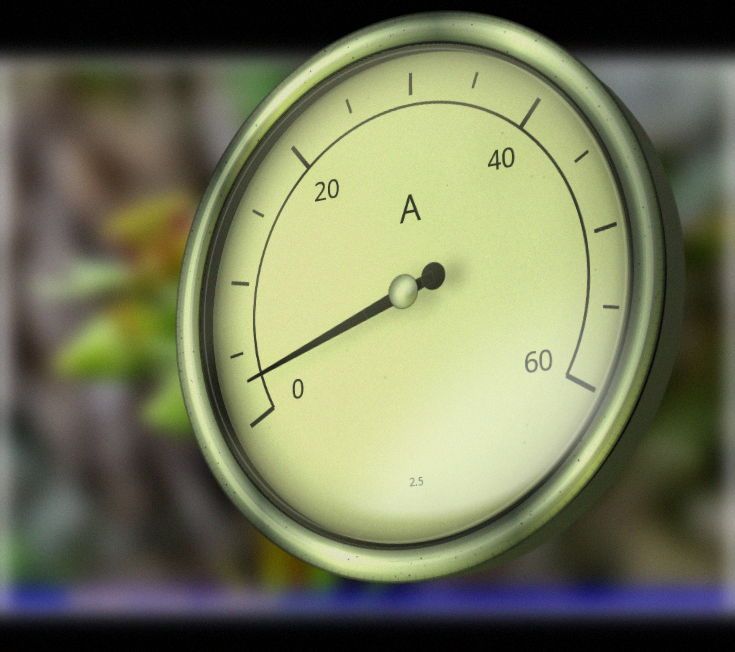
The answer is 2.5 A
